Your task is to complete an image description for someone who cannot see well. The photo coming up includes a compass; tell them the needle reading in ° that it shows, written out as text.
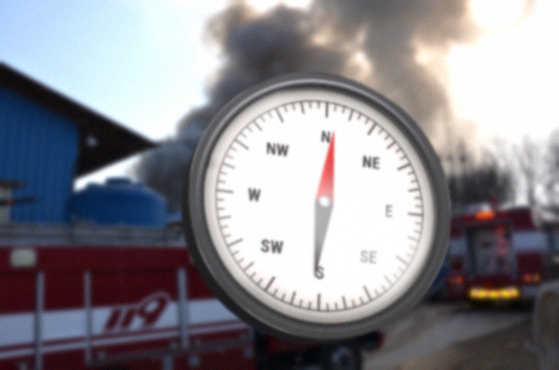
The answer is 5 °
